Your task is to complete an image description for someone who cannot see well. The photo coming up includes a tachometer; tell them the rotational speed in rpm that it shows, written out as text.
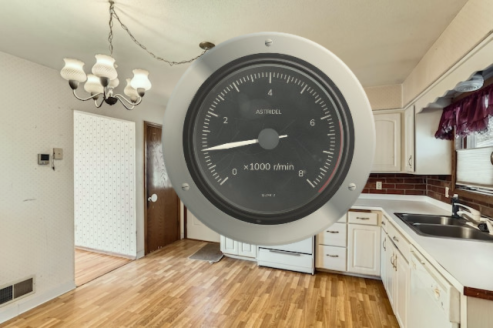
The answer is 1000 rpm
